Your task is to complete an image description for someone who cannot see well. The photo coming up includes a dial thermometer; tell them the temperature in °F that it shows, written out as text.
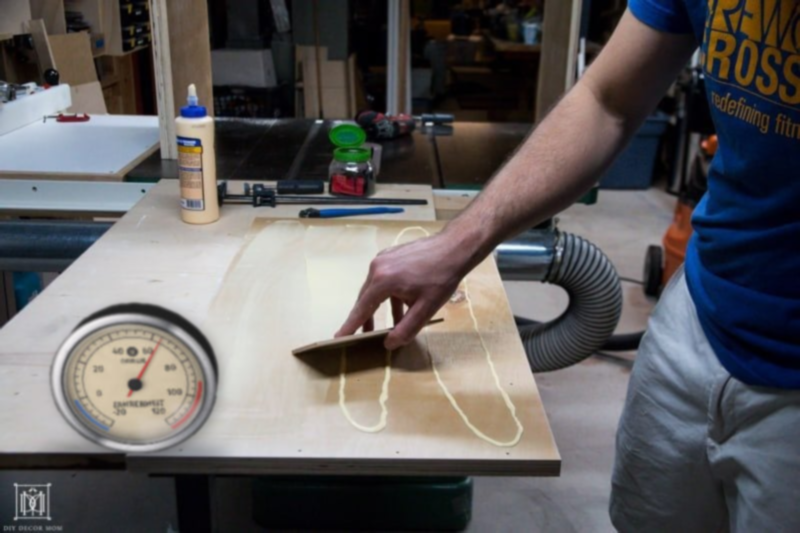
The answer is 64 °F
